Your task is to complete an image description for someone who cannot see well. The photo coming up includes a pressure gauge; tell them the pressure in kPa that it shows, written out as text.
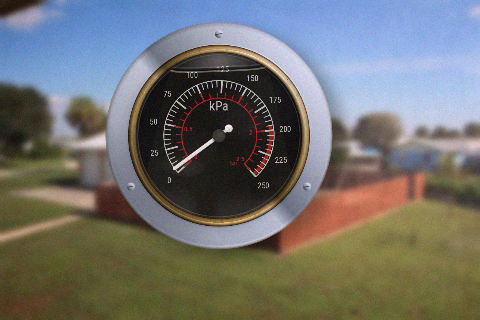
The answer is 5 kPa
